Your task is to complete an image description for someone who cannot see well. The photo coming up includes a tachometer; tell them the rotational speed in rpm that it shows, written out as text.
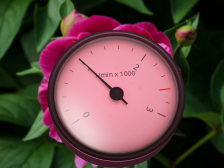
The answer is 1000 rpm
